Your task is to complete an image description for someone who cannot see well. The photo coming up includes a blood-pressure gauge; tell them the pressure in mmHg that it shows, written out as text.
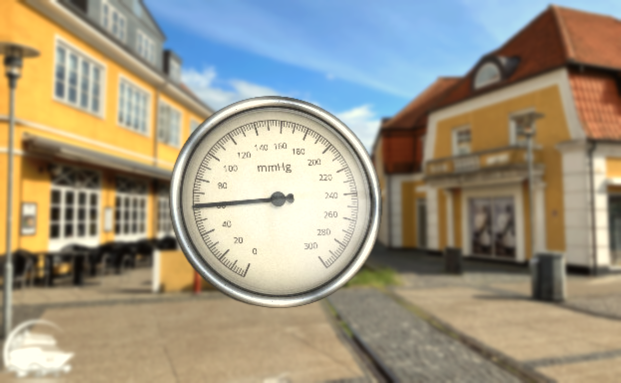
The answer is 60 mmHg
